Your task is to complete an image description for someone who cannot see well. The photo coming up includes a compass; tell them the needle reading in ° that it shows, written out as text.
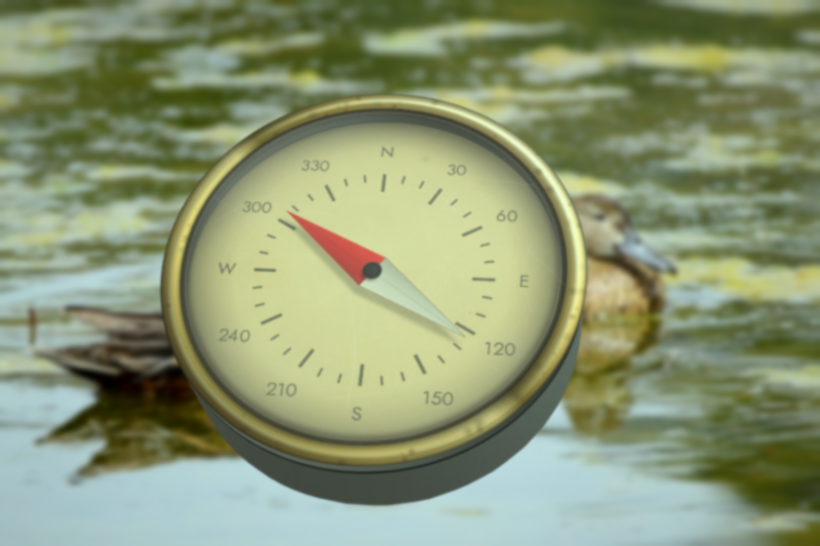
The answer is 305 °
